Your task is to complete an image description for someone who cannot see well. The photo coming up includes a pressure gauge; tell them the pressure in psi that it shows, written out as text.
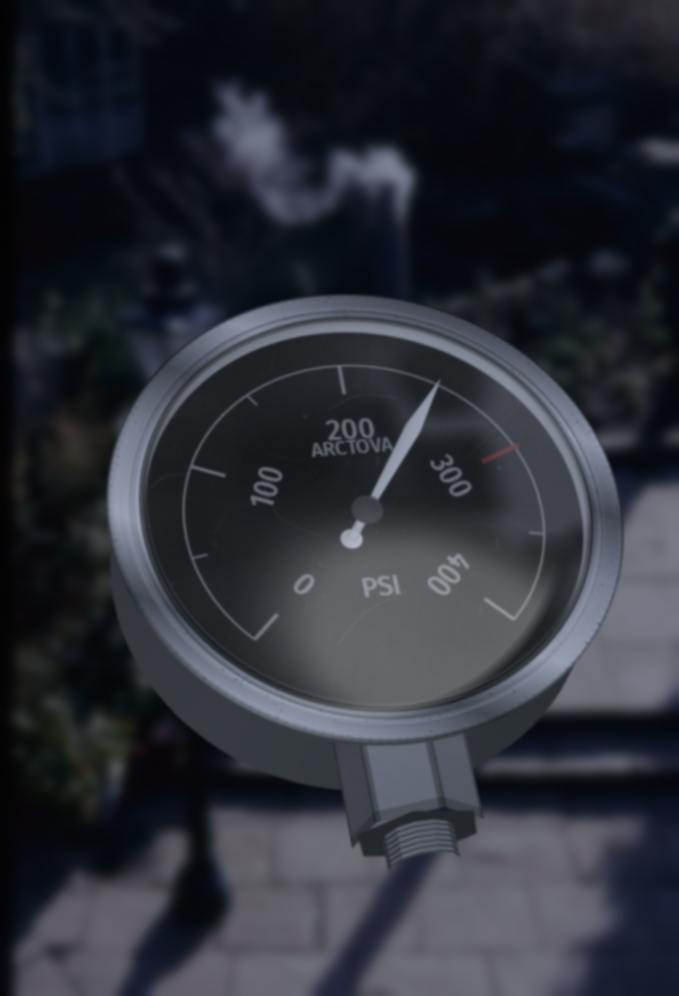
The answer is 250 psi
